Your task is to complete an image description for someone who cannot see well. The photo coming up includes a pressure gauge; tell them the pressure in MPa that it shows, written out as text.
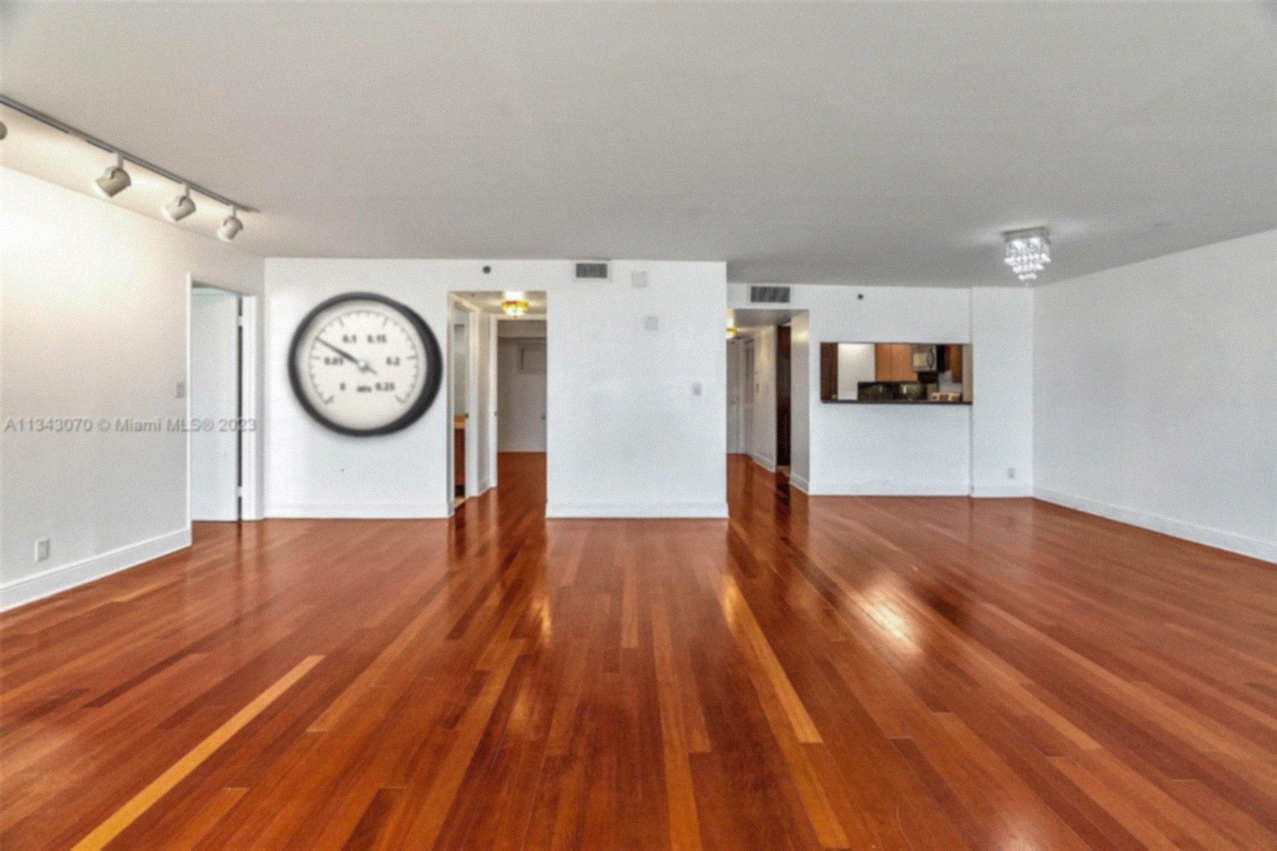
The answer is 0.07 MPa
